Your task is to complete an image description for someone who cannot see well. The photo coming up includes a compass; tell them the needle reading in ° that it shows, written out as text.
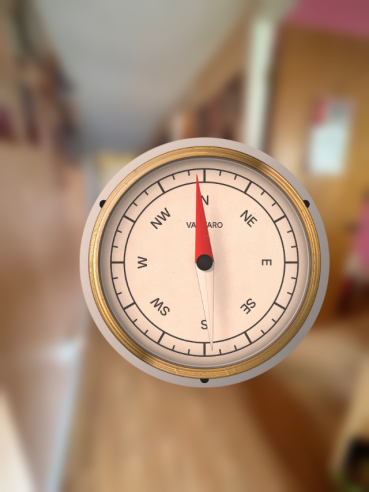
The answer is 355 °
